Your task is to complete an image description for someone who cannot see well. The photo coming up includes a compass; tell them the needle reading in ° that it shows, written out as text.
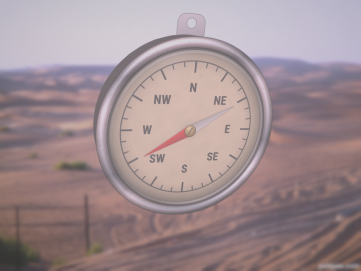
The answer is 240 °
